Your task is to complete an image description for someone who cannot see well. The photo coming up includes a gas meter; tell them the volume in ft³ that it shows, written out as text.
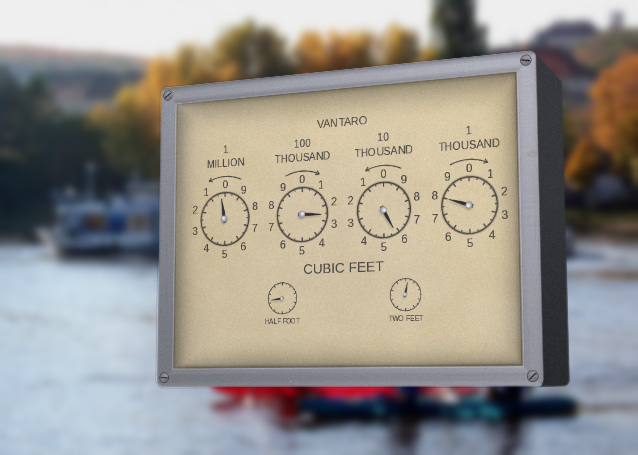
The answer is 25800 ft³
